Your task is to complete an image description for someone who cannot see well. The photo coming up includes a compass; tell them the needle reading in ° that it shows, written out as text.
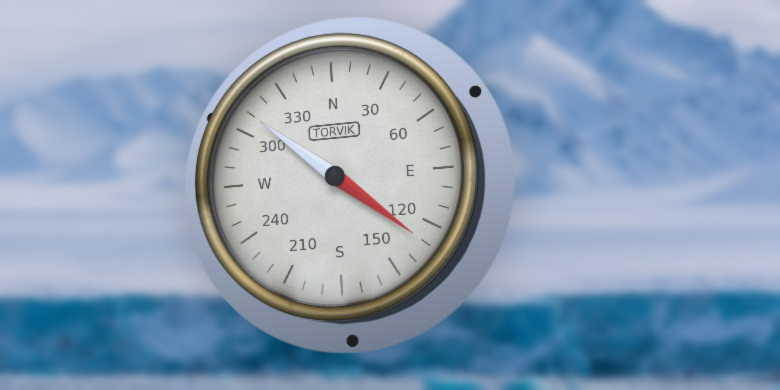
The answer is 130 °
